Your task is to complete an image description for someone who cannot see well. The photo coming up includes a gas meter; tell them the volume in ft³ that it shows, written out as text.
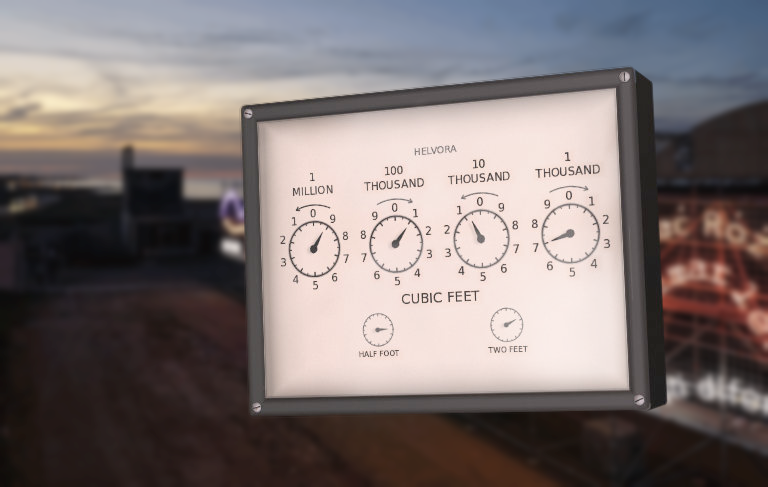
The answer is 910700 ft³
